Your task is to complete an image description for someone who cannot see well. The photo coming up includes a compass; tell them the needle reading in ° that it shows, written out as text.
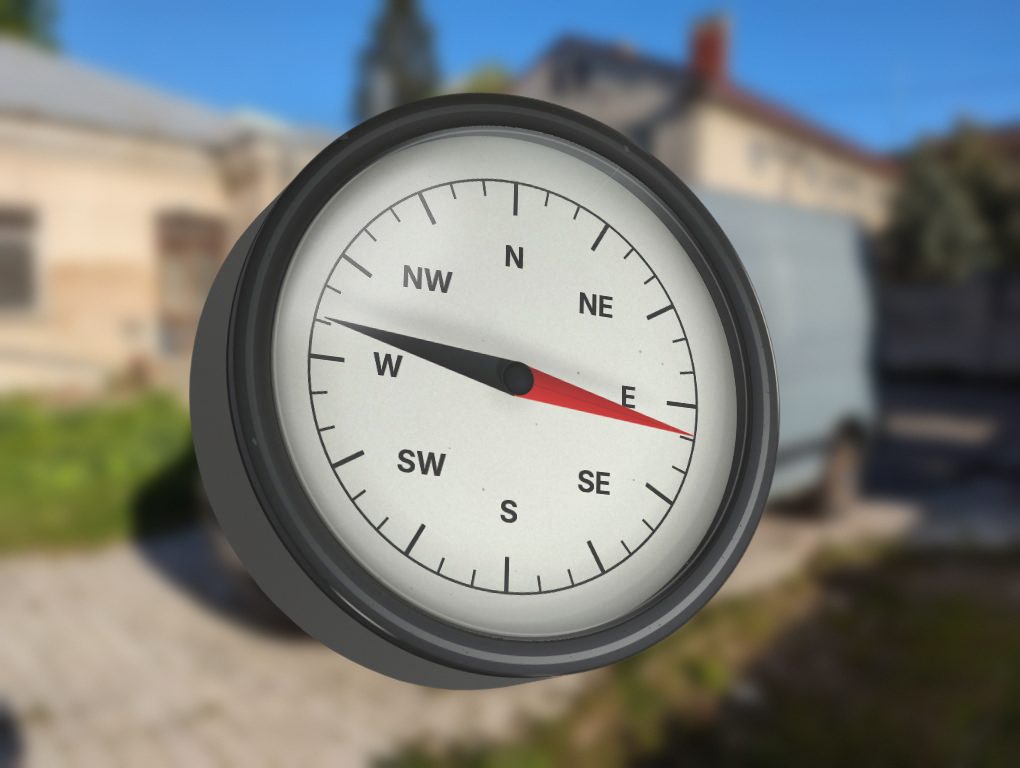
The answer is 100 °
